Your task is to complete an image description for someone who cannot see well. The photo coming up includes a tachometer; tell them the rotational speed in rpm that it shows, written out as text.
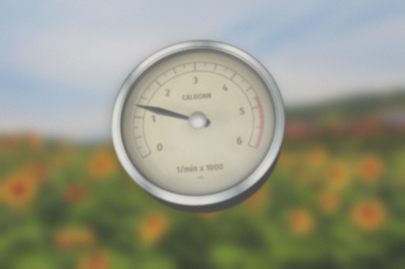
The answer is 1250 rpm
